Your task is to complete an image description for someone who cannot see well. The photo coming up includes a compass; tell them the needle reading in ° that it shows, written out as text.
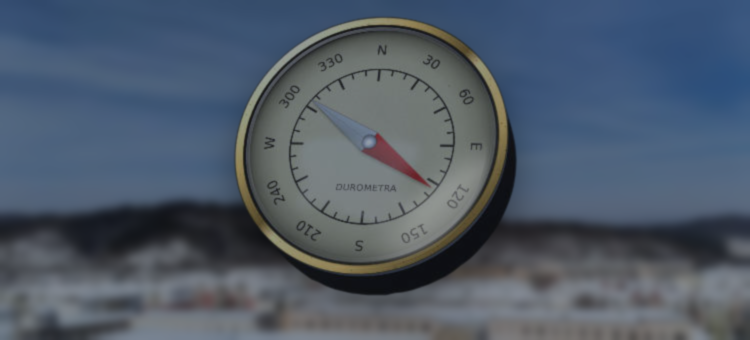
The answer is 125 °
